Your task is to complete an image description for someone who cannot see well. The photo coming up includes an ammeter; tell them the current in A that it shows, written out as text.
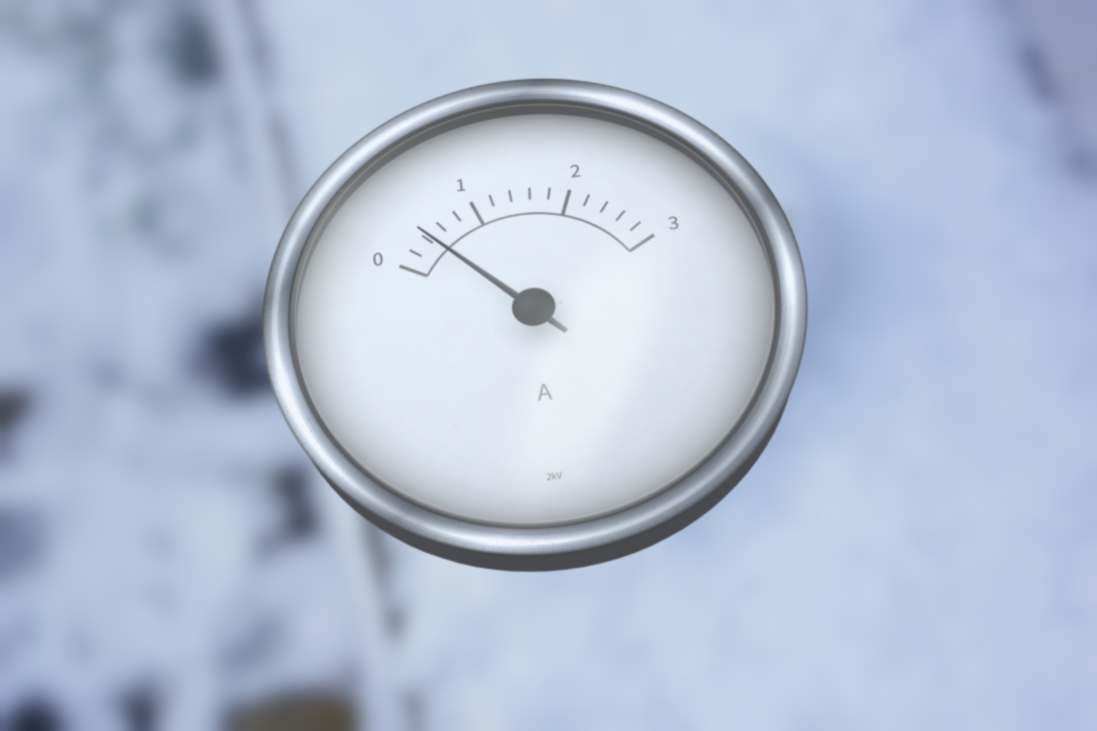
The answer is 0.4 A
